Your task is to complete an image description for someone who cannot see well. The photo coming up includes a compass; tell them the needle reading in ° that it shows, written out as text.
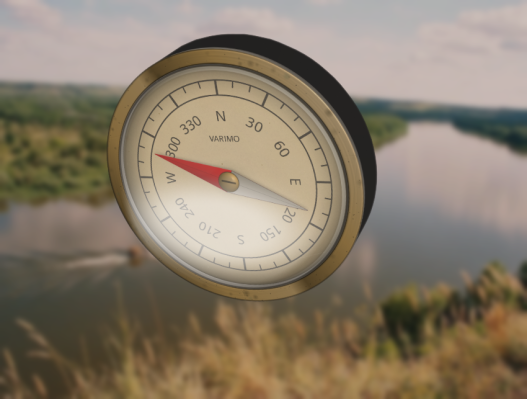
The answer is 290 °
